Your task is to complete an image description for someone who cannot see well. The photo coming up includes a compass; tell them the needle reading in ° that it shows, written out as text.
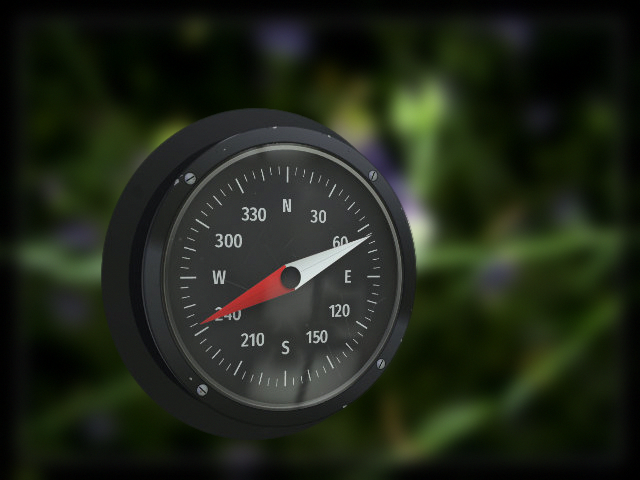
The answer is 245 °
